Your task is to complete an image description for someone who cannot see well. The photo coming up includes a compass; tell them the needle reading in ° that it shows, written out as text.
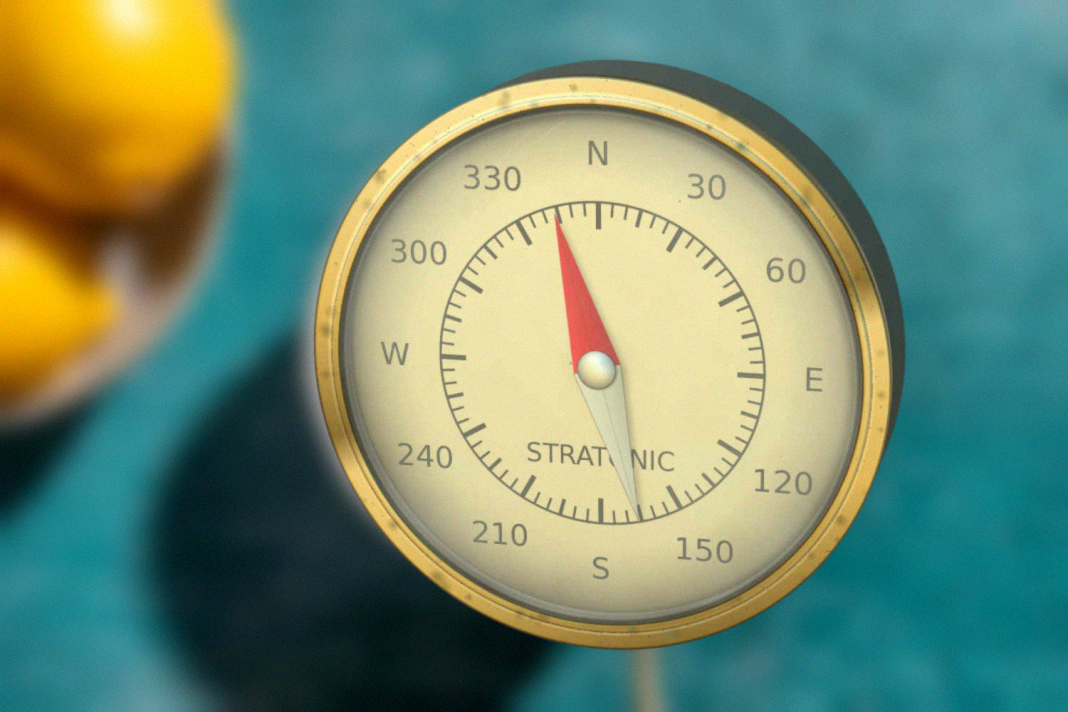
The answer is 345 °
